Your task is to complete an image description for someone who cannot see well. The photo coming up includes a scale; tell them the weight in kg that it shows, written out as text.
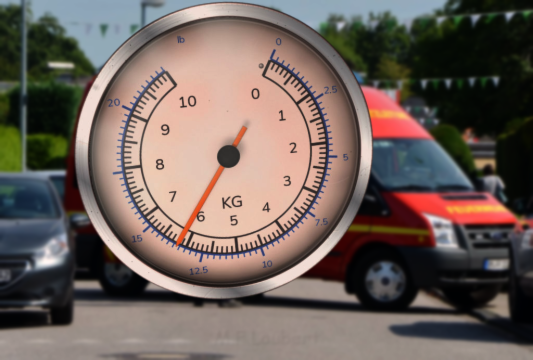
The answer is 6.2 kg
